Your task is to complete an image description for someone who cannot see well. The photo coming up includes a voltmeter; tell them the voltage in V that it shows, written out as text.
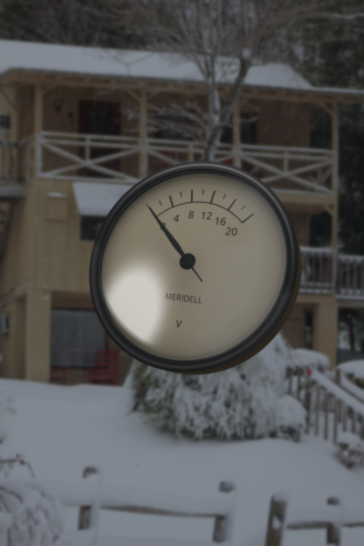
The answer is 0 V
